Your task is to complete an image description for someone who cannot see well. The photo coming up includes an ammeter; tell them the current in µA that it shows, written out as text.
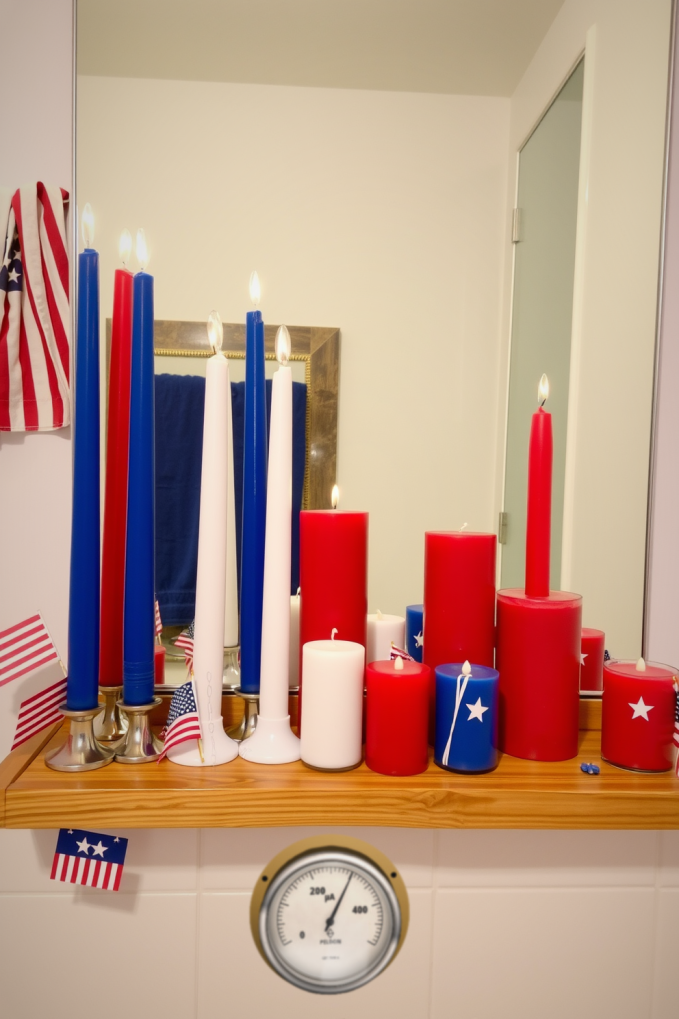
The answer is 300 µA
